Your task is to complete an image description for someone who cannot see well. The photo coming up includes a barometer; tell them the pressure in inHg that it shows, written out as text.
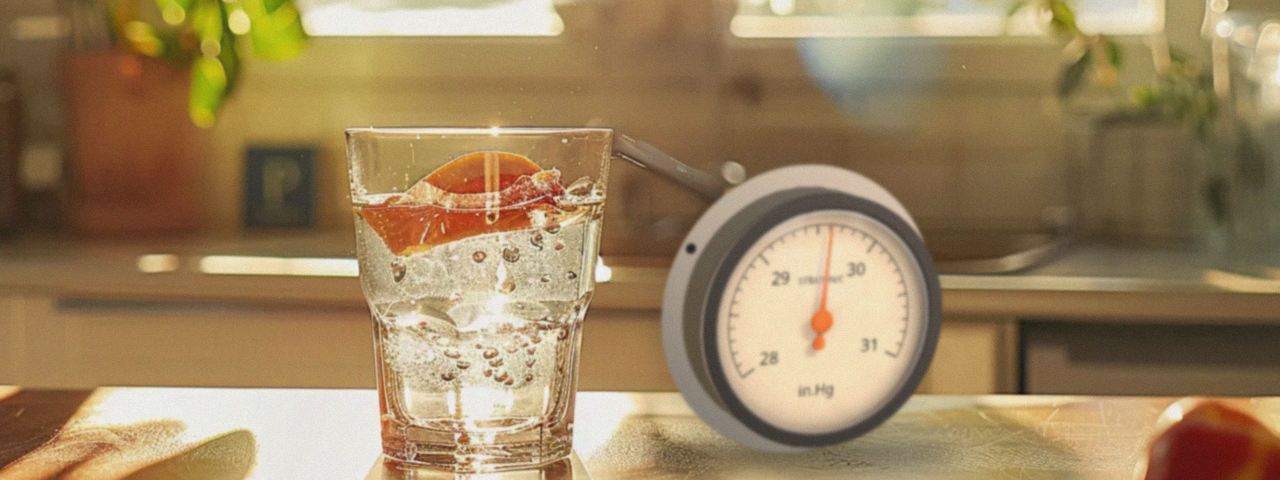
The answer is 29.6 inHg
